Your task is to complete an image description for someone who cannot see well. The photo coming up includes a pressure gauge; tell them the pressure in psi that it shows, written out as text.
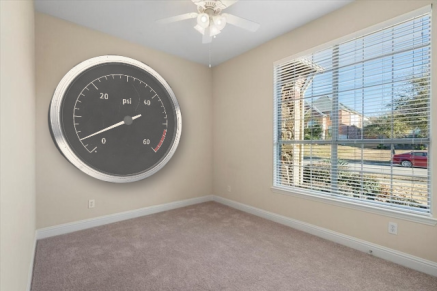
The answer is 4 psi
